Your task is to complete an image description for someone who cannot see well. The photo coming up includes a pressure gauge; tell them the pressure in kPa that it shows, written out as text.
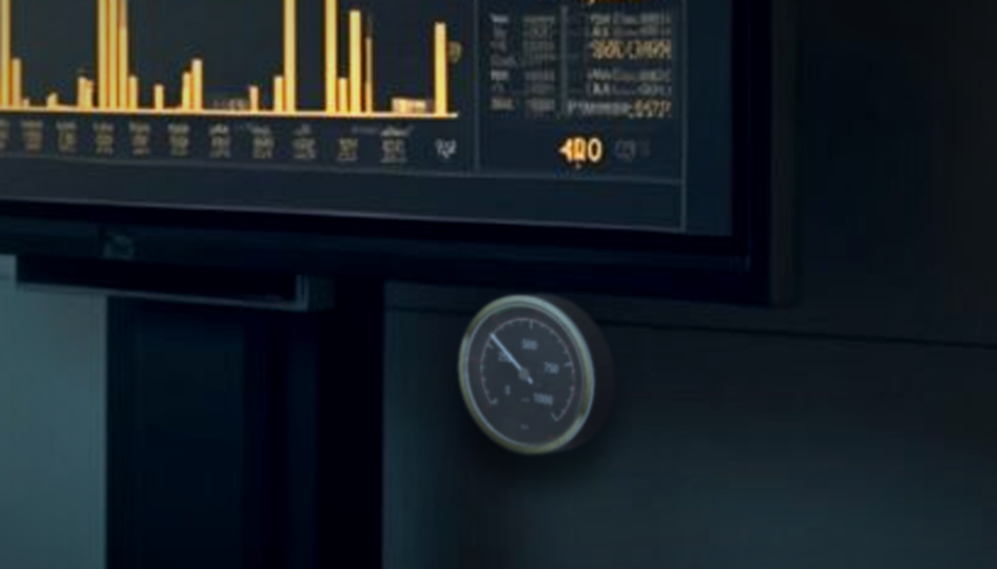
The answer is 300 kPa
